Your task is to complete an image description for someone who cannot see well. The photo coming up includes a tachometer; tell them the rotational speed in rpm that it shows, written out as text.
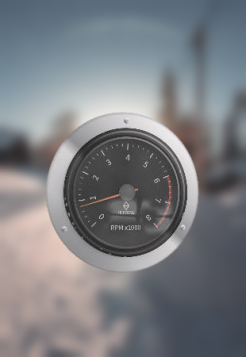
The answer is 800 rpm
